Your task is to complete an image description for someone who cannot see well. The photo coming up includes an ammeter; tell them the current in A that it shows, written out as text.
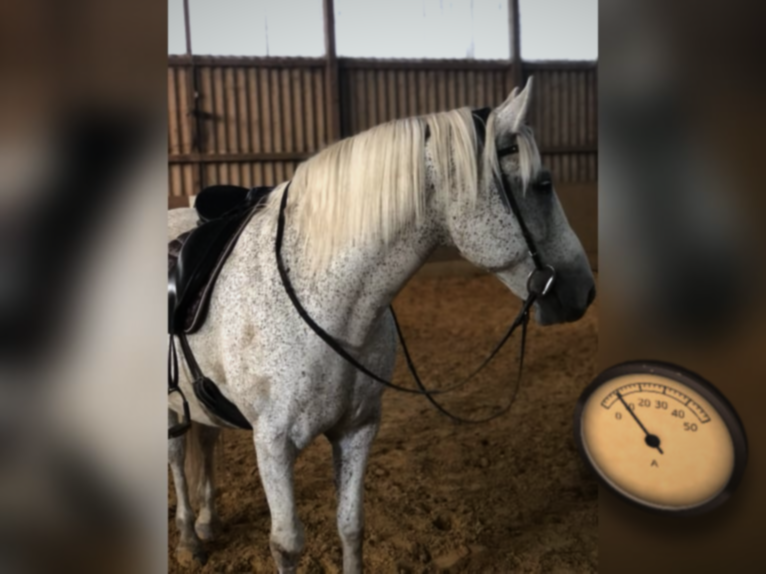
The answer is 10 A
